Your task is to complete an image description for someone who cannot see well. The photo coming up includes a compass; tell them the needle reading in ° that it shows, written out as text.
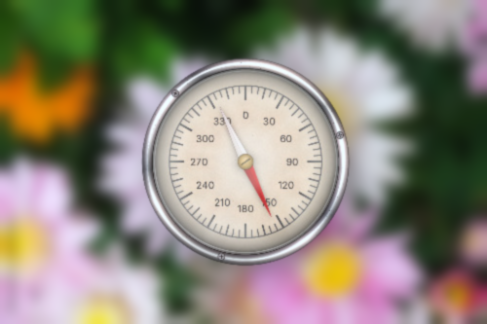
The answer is 155 °
